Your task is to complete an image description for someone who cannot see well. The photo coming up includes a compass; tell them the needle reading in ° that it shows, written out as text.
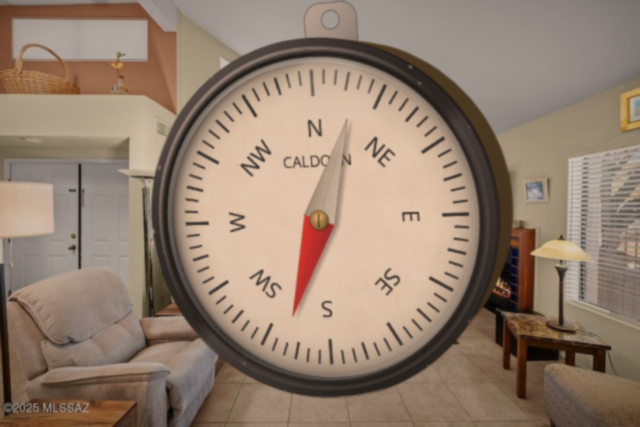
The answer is 200 °
